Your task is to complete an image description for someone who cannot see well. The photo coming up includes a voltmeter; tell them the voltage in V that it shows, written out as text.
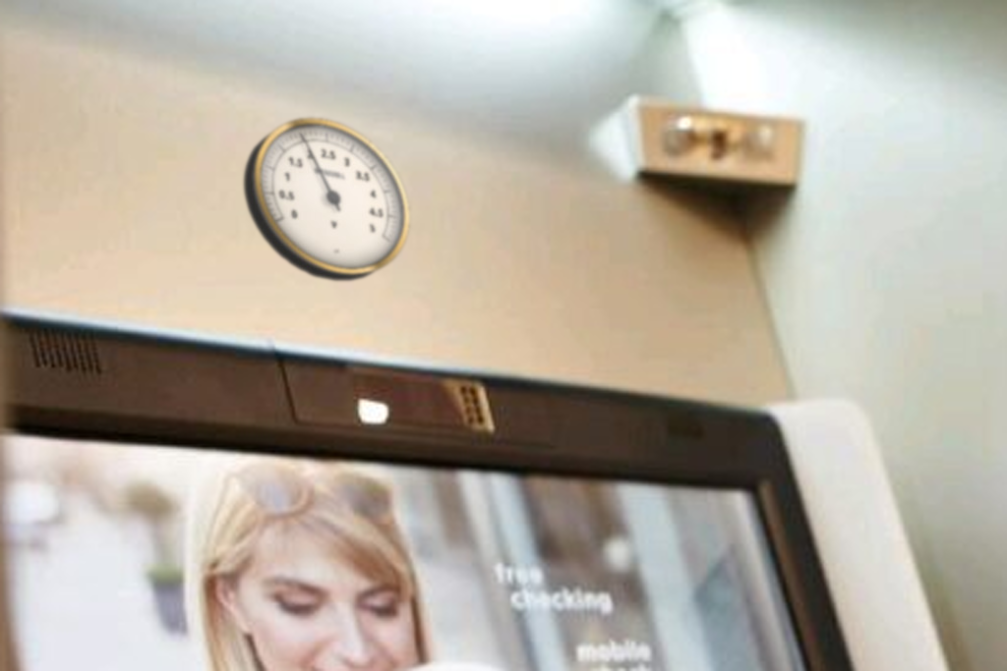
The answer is 2 V
